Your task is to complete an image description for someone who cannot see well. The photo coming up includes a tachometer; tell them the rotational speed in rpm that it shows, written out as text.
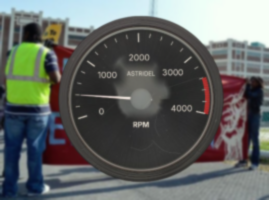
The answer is 400 rpm
